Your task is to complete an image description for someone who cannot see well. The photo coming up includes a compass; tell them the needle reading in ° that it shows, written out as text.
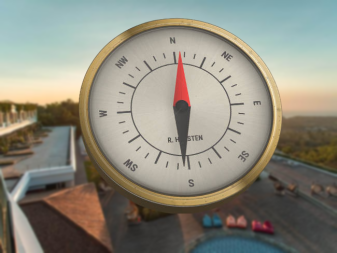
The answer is 5 °
